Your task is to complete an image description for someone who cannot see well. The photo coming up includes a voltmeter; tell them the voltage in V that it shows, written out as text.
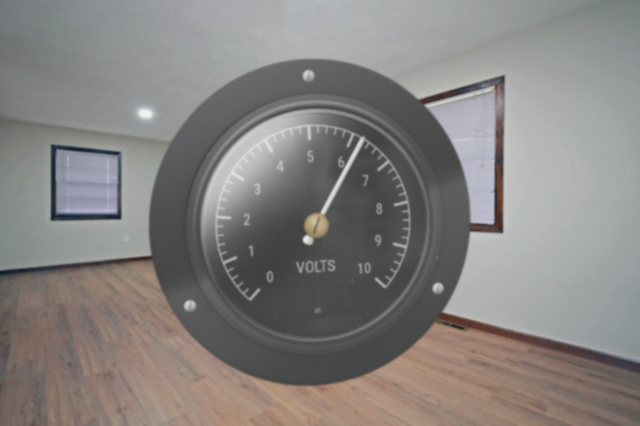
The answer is 6.2 V
